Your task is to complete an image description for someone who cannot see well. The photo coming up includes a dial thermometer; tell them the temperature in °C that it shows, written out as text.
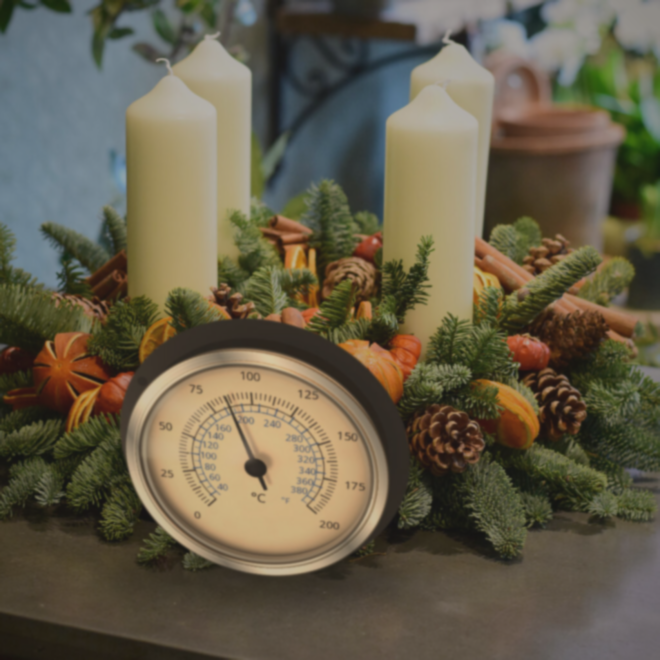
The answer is 87.5 °C
